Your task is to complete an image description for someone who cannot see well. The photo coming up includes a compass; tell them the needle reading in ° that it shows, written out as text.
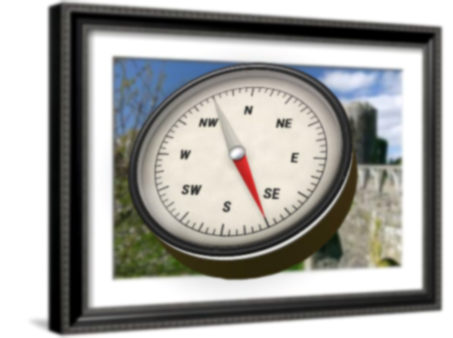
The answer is 150 °
